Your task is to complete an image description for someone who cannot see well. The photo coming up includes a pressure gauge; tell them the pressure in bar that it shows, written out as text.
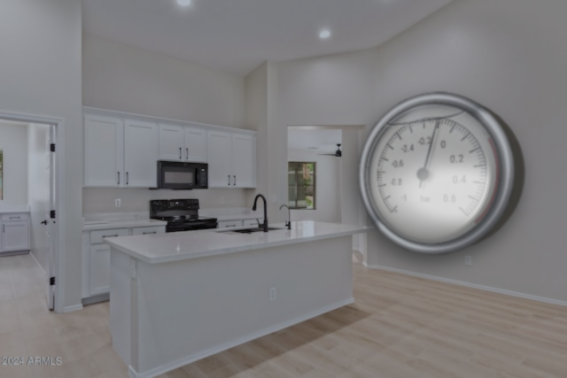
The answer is -0.1 bar
